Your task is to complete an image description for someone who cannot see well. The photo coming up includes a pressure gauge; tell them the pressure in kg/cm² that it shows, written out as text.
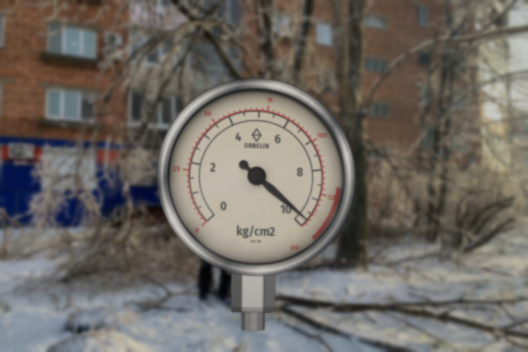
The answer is 9.75 kg/cm²
